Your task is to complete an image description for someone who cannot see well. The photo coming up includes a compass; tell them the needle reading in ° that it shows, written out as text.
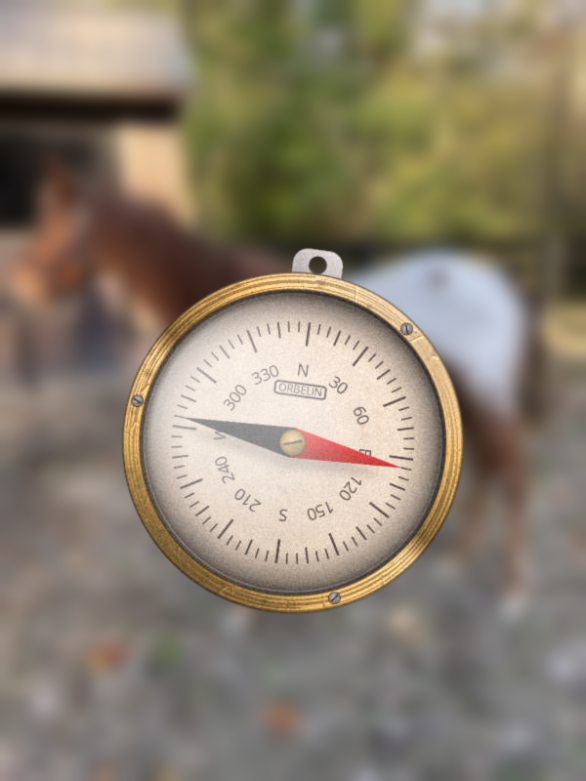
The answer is 95 °
